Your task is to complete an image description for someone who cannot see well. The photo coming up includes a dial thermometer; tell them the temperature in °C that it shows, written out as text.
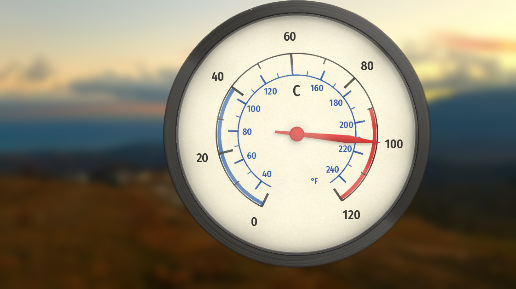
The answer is 100 °C
